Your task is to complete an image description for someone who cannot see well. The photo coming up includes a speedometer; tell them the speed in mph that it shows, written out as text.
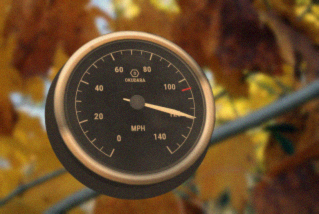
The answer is 120 mph
